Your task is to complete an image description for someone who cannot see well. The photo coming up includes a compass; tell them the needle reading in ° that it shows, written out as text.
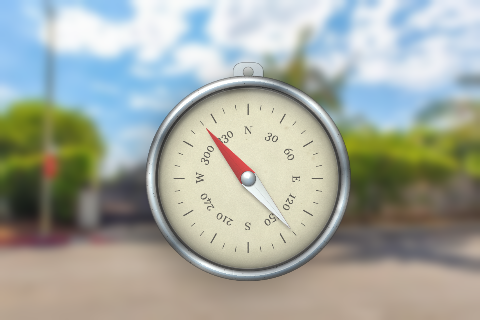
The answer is 320 °
